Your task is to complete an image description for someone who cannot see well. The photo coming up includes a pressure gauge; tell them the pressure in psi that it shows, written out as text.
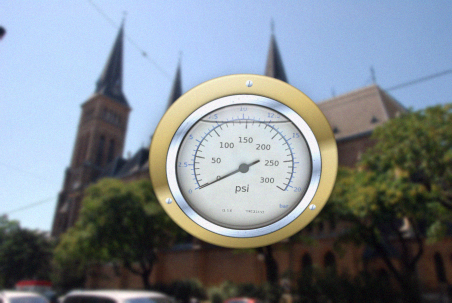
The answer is 0 psi
